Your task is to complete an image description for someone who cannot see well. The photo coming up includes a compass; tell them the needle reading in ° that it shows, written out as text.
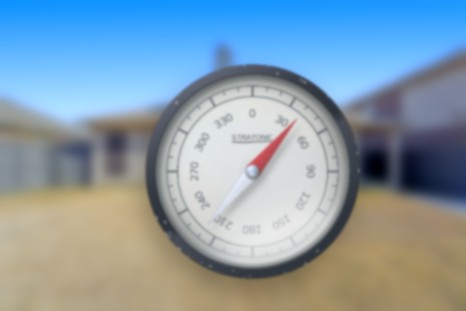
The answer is 40 °
